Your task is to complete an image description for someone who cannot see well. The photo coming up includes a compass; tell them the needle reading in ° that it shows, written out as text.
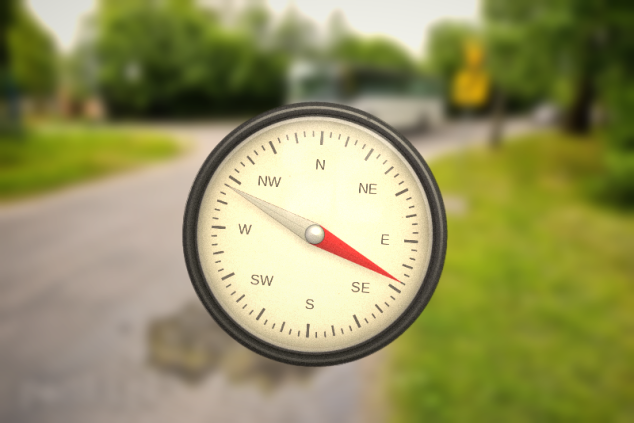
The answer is 115 °
